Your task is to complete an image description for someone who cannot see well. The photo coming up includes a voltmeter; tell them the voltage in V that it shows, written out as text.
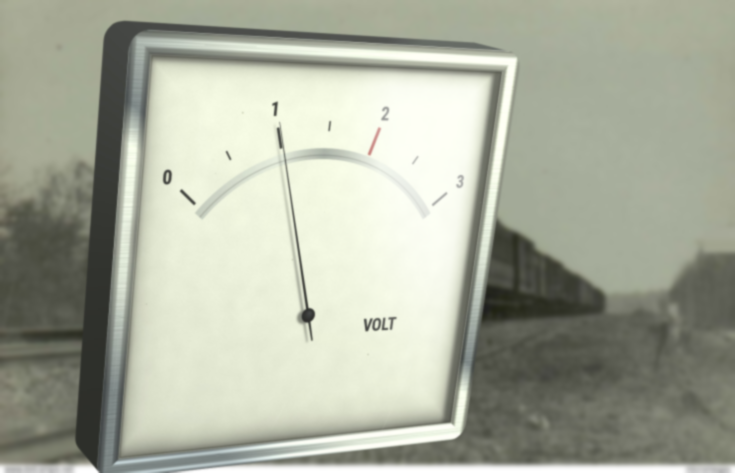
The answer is 1 V
